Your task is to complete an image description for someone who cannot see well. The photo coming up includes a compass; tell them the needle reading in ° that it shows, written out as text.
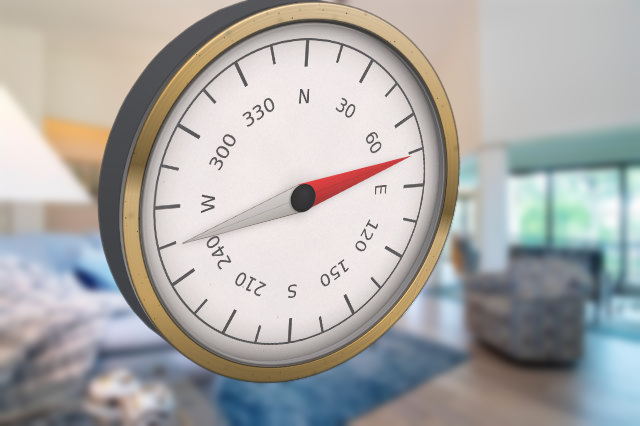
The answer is 75 °
